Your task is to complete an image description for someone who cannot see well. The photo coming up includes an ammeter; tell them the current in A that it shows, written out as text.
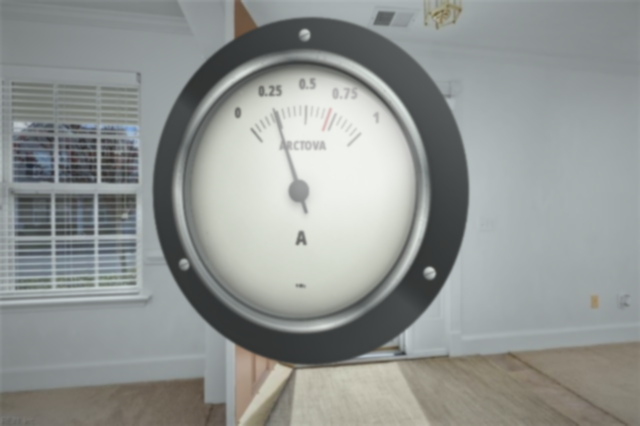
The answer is 0.25 A
